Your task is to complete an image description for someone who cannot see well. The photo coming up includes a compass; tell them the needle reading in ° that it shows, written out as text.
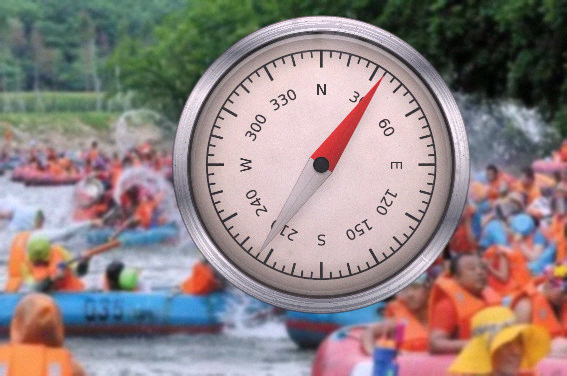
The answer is 35 °
